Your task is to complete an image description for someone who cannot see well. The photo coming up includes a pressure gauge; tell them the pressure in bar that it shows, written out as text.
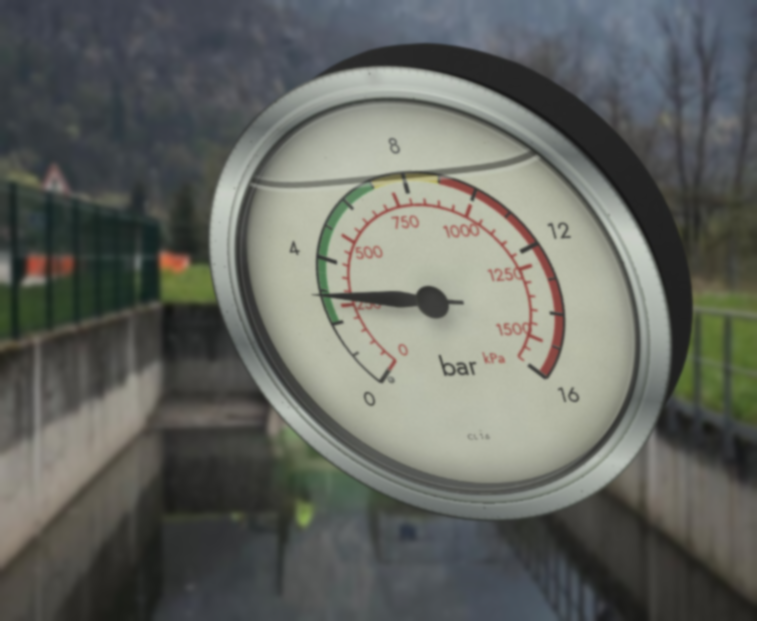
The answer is 3 bar
